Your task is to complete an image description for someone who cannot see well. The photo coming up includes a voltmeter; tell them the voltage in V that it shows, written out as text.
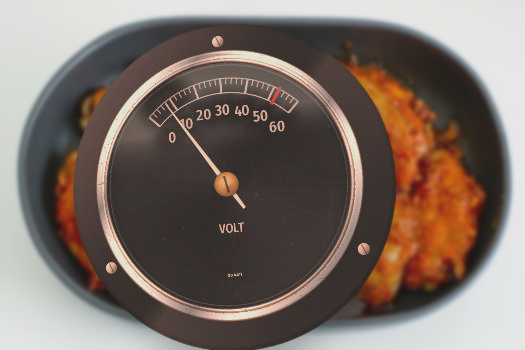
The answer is 8 V
